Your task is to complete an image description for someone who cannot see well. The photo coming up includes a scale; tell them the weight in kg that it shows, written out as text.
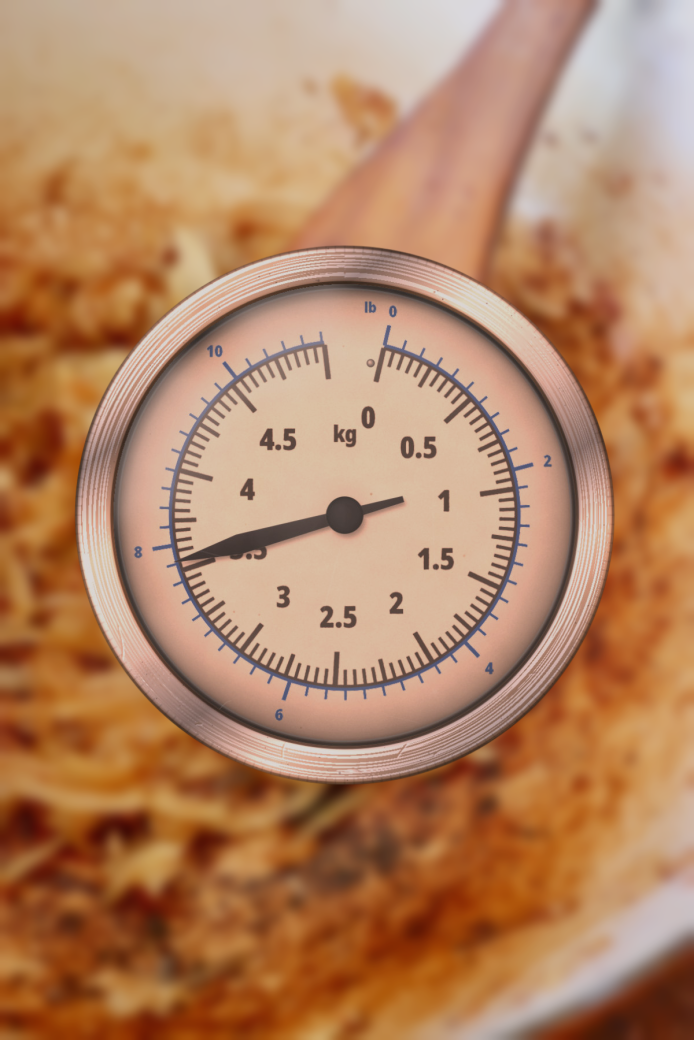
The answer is 3.55 kg
